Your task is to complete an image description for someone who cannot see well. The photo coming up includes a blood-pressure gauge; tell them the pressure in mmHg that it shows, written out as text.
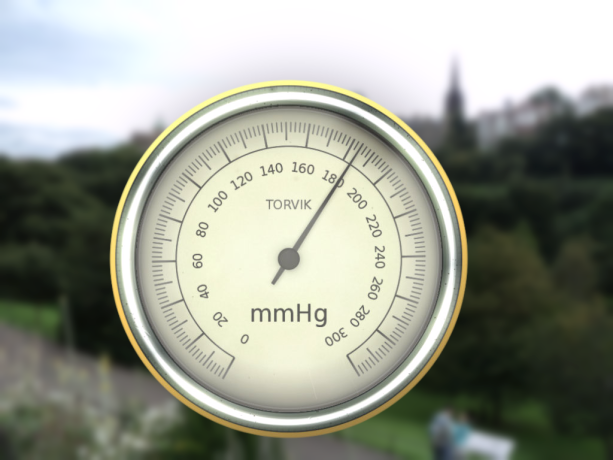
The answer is 184 mmHg
